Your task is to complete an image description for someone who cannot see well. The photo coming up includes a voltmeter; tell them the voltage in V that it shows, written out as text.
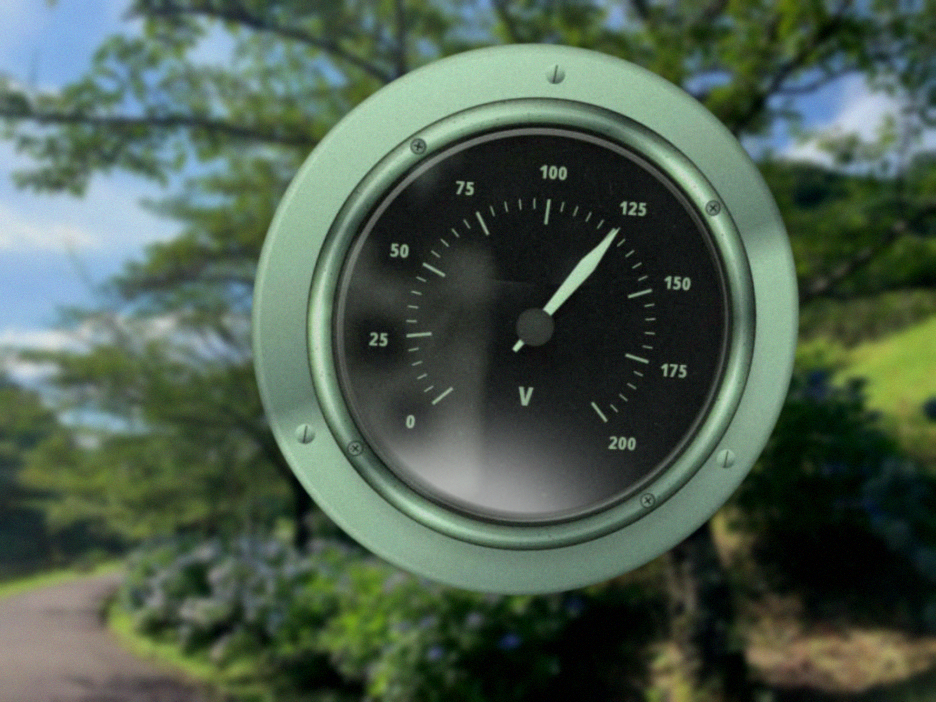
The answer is 125 V
